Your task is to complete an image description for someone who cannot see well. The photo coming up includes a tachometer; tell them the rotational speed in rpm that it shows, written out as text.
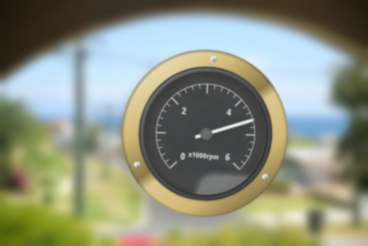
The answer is 4600 rpm
